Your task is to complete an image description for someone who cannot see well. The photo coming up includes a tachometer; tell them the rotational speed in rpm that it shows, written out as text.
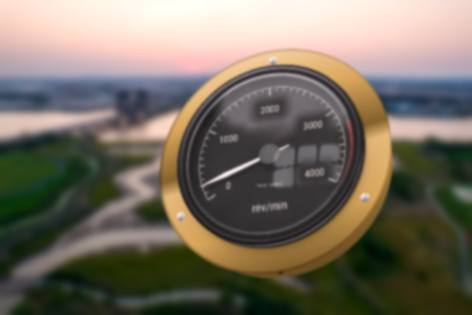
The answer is 200 rpm
